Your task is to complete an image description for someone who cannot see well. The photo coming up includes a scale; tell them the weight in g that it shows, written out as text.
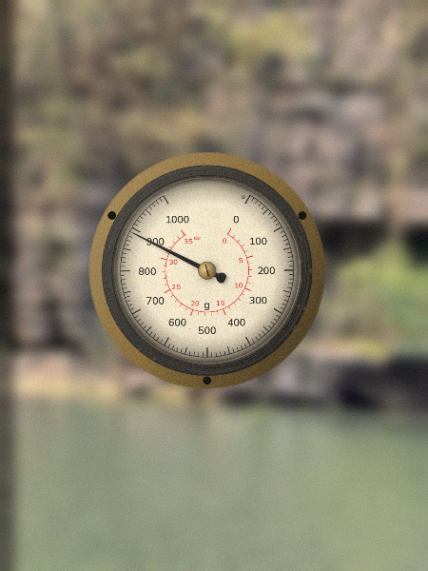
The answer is 890 g
